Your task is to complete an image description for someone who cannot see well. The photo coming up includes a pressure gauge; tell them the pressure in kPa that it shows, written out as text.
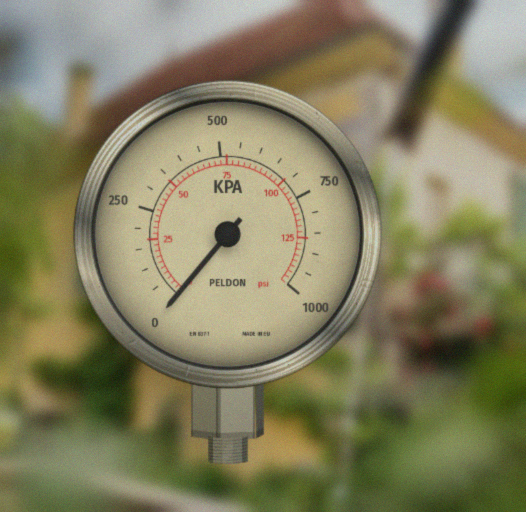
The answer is 0 kPa
